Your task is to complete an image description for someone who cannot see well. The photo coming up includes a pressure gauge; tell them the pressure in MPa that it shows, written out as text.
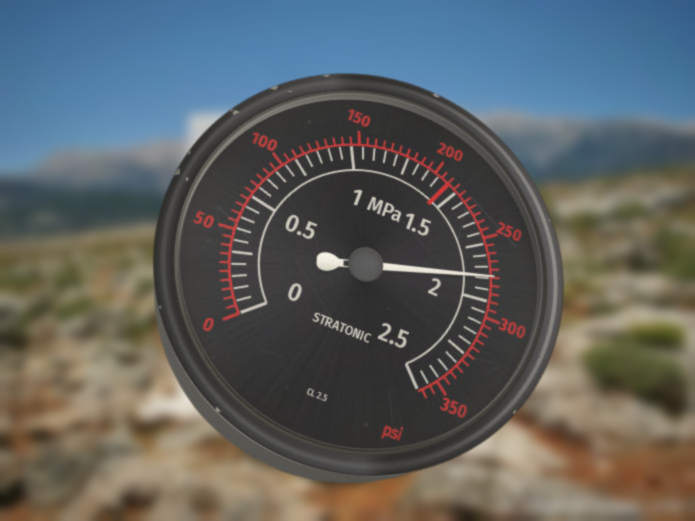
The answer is 1.9 MPa
